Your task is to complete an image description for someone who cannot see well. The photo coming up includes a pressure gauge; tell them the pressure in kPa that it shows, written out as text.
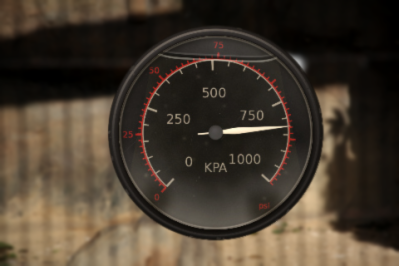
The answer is 825 kPa
